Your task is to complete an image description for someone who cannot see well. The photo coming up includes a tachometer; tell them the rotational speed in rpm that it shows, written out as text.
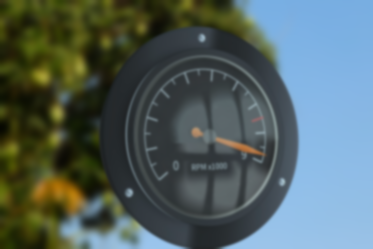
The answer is 8750 rpm
